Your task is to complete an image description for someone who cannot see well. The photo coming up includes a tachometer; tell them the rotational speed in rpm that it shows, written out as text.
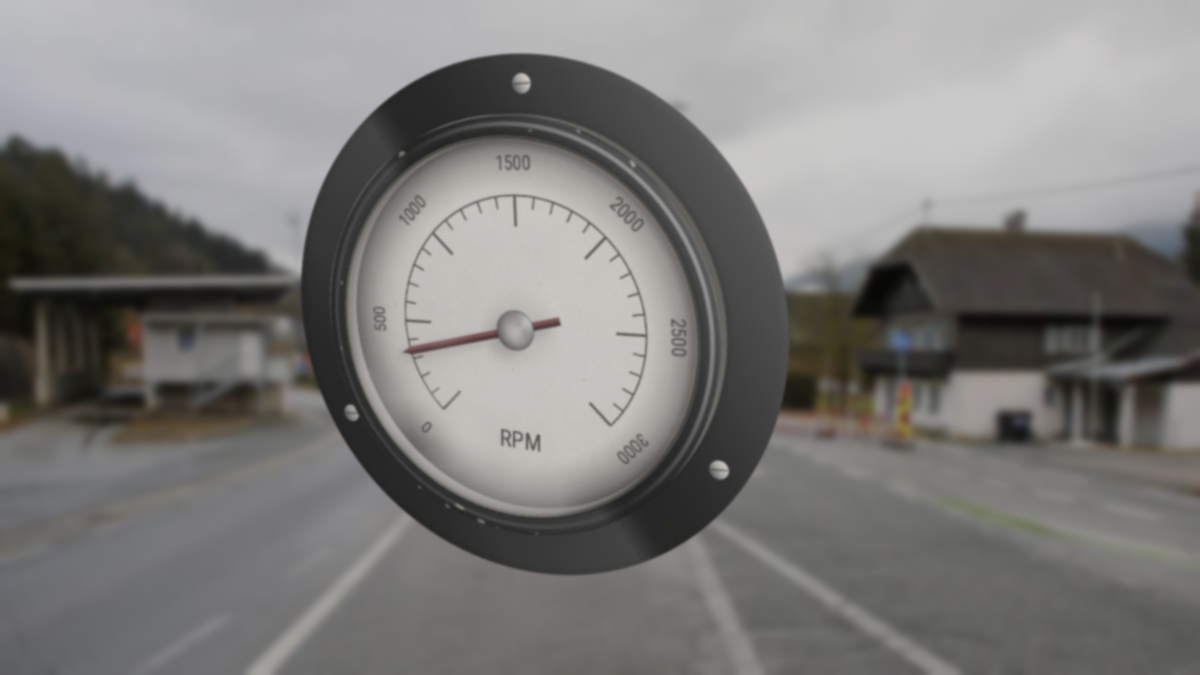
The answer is 350 rpm
